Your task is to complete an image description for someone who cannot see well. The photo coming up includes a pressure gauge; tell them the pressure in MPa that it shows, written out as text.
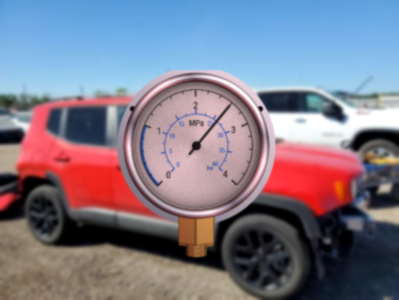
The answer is 2.6 MPa
